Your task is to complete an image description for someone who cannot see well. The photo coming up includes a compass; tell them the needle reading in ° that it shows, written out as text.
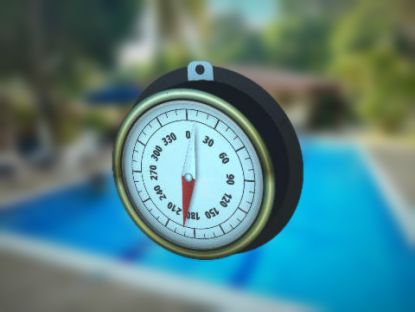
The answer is 190 °
